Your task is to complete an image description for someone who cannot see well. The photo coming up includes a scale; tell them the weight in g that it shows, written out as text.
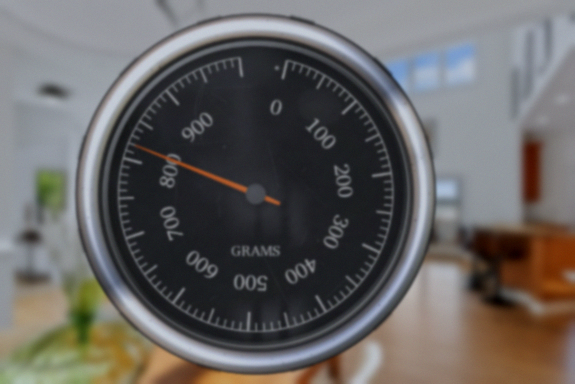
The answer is 820 g
